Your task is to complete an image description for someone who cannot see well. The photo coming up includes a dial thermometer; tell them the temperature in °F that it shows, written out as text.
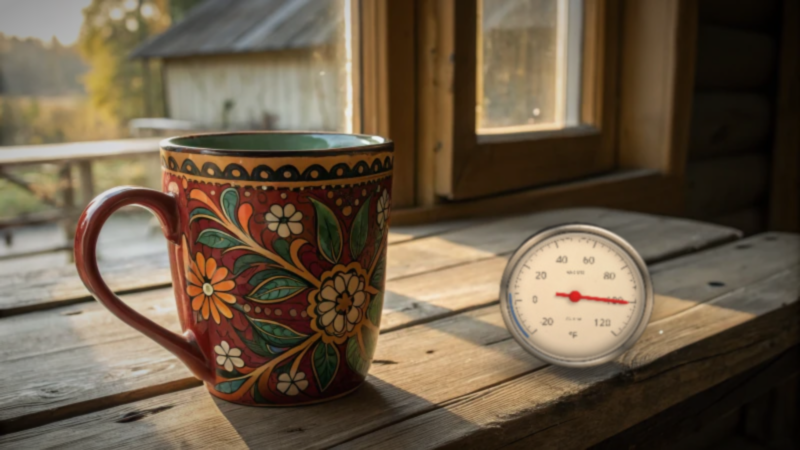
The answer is 100 °F
